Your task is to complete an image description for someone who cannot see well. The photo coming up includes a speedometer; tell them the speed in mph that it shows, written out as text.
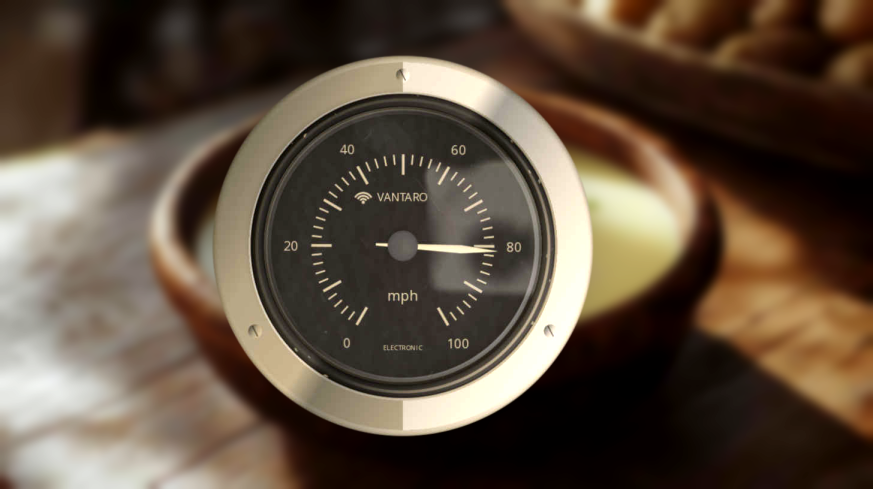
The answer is 81 mph
